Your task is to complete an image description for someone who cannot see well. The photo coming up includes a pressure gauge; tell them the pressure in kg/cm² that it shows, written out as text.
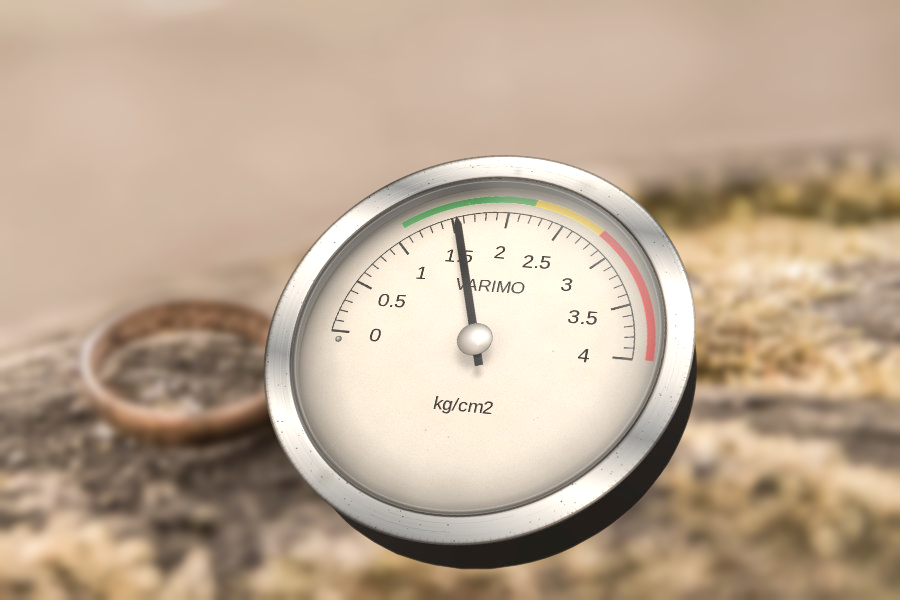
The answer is 1.55 kg/cm²
